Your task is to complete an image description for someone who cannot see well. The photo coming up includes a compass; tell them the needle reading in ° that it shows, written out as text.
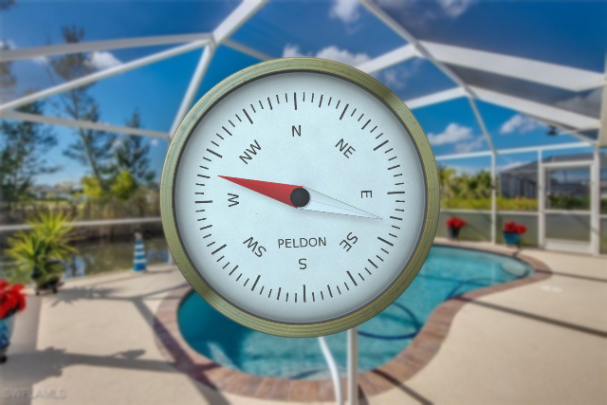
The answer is 287.5 °
